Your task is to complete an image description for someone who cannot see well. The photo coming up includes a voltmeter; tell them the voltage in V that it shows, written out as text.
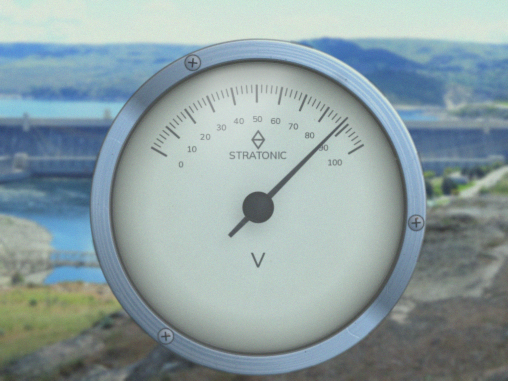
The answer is 88 V
